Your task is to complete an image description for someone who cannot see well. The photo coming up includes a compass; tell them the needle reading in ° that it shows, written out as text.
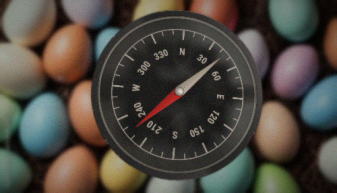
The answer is 225 °
